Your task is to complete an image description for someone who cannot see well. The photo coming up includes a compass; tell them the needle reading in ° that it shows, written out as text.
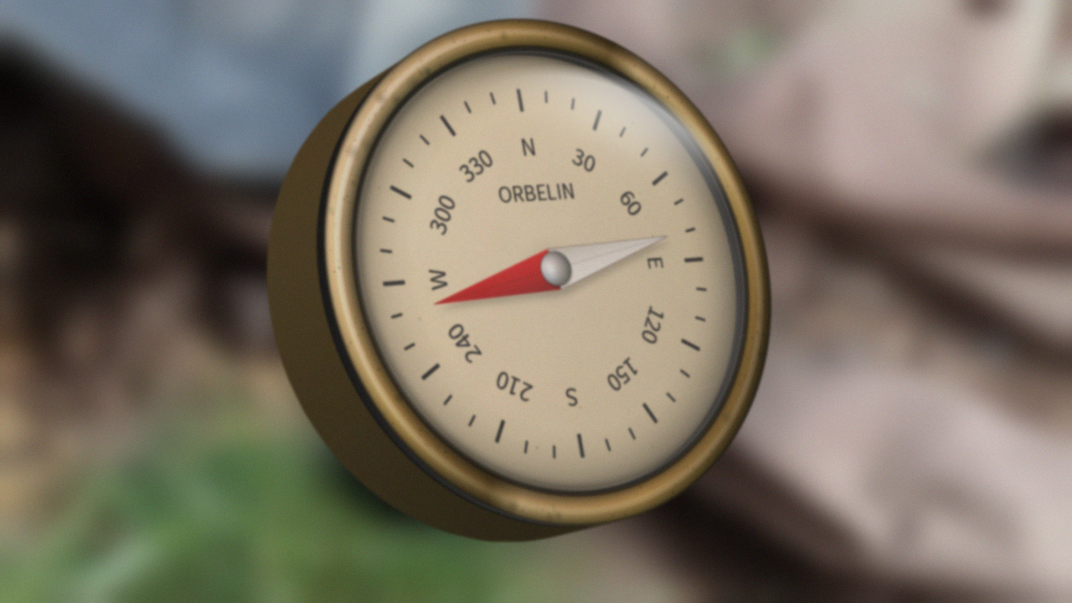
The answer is 260 °
